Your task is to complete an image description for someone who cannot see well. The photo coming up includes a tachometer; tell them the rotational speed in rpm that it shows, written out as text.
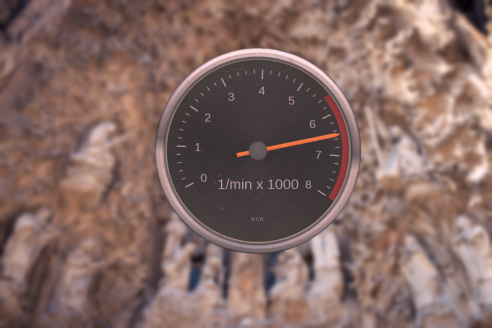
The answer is 6500 rpm
